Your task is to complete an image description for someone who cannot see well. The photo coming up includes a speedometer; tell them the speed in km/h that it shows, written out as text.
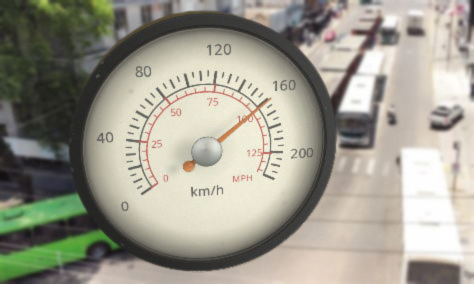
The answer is 160 km/h
